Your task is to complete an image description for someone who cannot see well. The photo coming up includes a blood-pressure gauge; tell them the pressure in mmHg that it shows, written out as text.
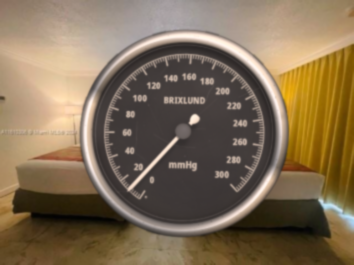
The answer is 10 mmHg
